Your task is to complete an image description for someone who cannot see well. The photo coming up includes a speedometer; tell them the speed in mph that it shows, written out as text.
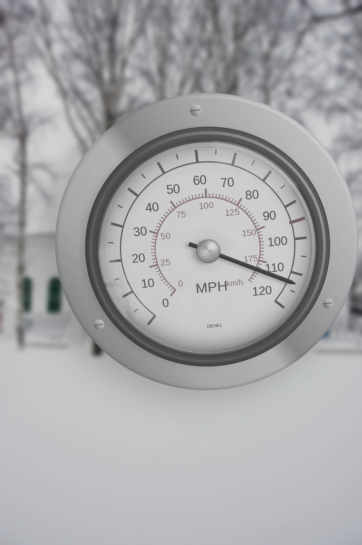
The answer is 112.5 mph
